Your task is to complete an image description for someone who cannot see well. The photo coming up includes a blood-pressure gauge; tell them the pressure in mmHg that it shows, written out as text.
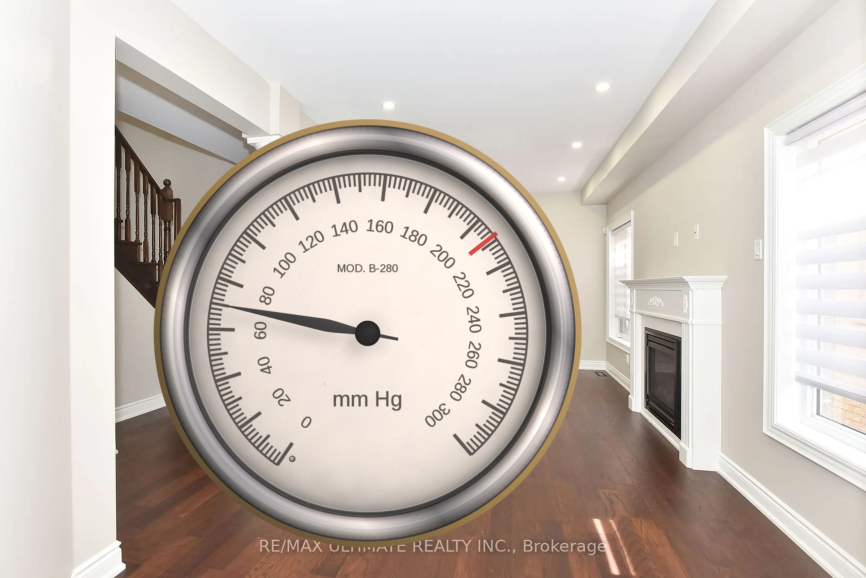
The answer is 70 mmHg
